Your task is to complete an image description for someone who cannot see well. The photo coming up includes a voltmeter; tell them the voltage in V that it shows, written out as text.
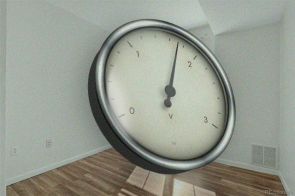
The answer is 1.7 V
